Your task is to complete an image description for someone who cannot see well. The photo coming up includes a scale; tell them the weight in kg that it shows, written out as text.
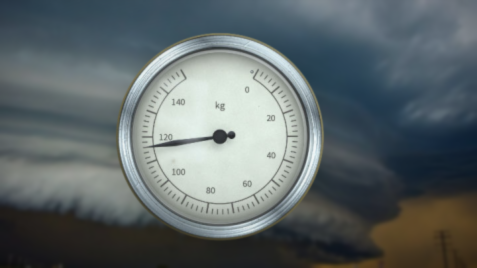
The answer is 116 kg
